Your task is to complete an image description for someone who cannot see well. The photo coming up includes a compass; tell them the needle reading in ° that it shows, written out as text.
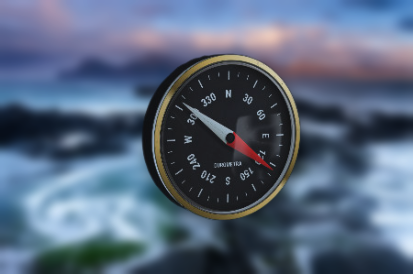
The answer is 125 °
